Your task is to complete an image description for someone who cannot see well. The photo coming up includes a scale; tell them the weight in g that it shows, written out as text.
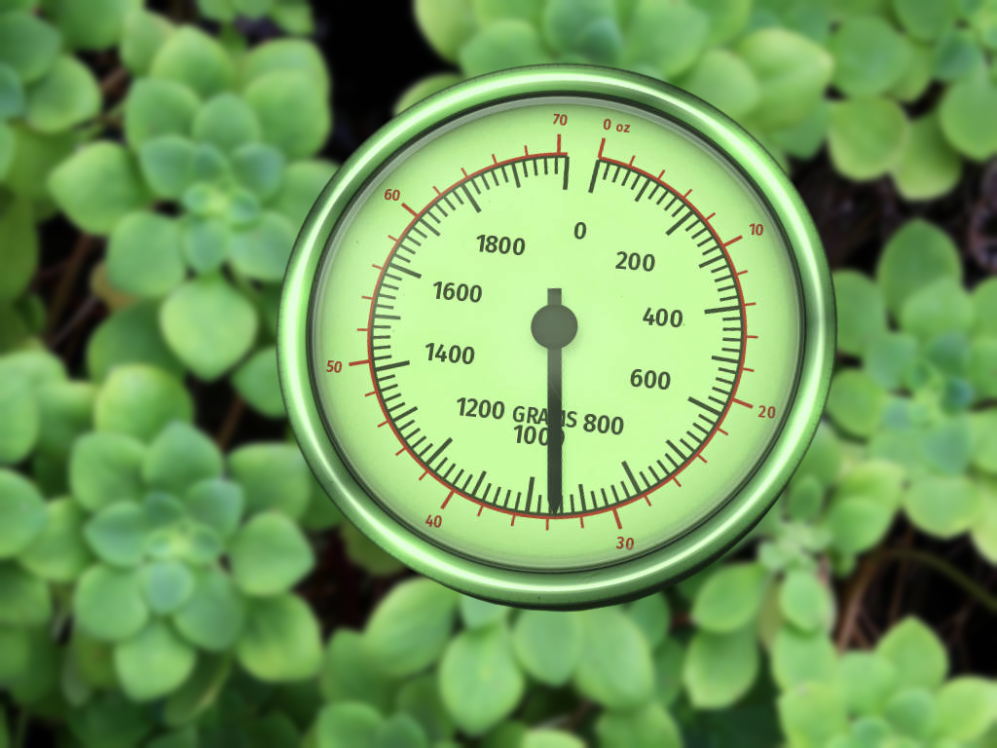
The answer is 950 g
